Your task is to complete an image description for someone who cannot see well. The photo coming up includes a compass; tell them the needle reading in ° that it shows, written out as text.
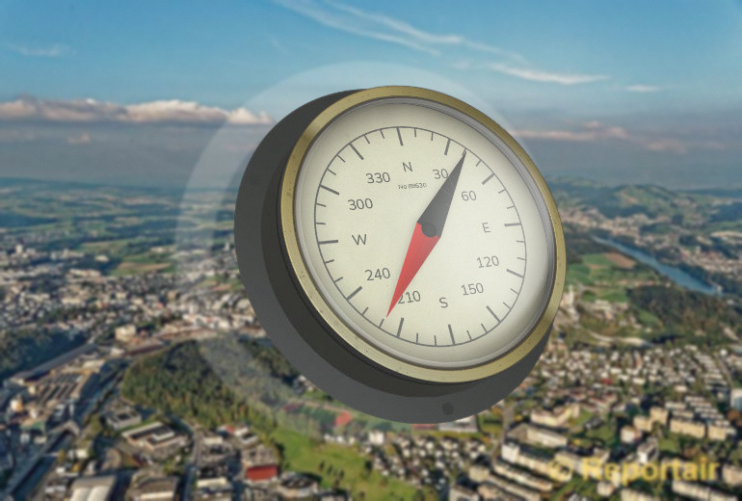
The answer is 220 °
